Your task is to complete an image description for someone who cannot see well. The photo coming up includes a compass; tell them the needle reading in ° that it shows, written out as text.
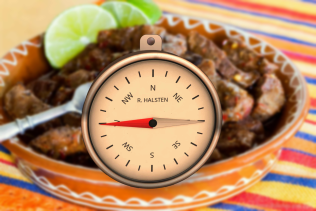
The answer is 270 °
